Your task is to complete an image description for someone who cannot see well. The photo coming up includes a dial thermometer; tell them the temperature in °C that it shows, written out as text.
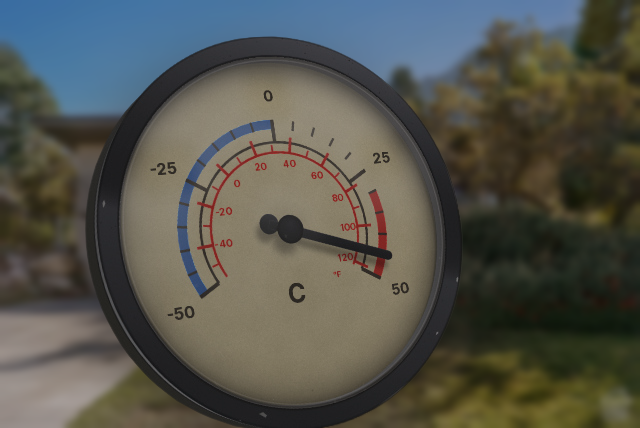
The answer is 45 °C
